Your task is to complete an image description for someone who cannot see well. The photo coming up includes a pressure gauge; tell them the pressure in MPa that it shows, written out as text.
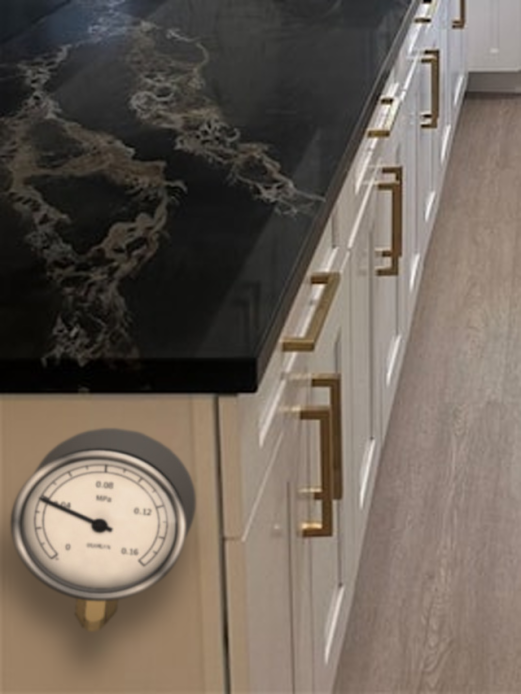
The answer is 0.04 MPa
